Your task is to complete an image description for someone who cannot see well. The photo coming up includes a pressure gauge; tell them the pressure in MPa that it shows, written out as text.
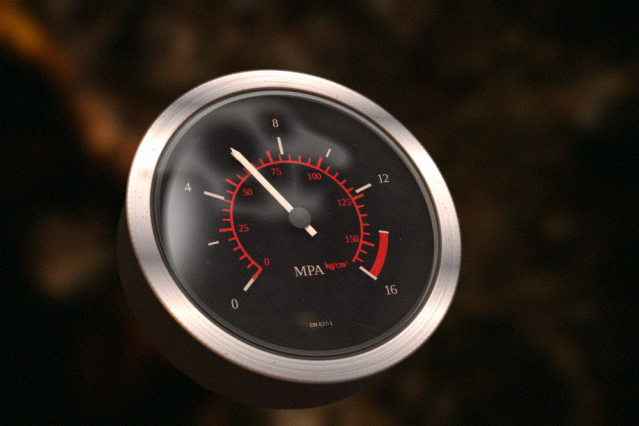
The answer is 6 MPa
